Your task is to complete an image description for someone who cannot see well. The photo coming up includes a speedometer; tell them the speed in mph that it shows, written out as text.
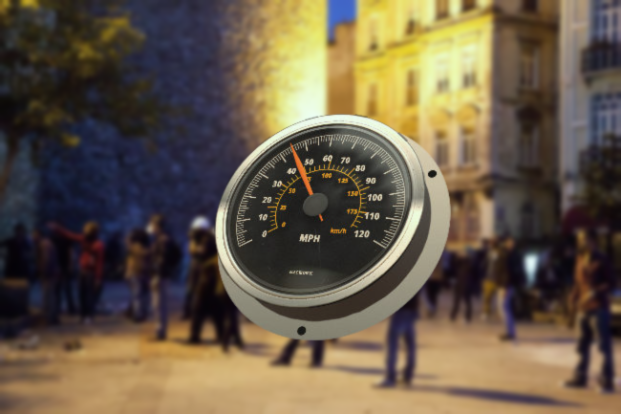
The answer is 45 mph
